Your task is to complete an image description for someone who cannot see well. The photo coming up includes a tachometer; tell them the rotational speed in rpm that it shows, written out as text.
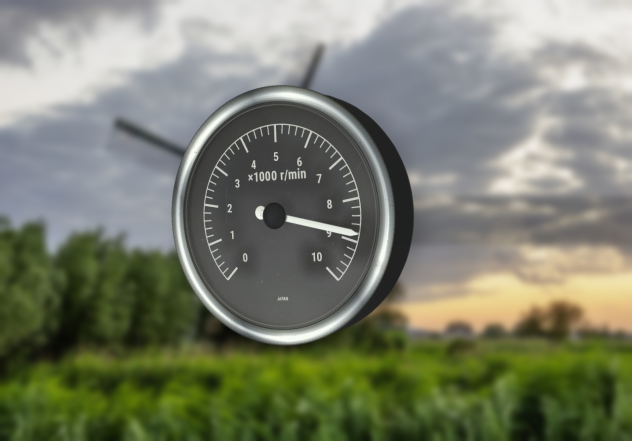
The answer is 8800 rpm
